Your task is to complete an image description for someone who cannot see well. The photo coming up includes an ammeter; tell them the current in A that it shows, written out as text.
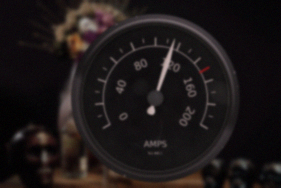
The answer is 115 A
